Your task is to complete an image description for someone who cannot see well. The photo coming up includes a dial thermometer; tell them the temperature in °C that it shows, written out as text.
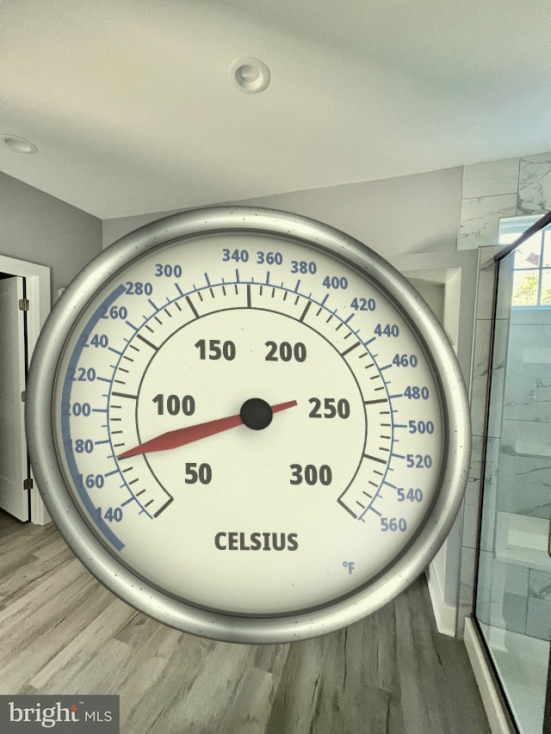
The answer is 75 °C
